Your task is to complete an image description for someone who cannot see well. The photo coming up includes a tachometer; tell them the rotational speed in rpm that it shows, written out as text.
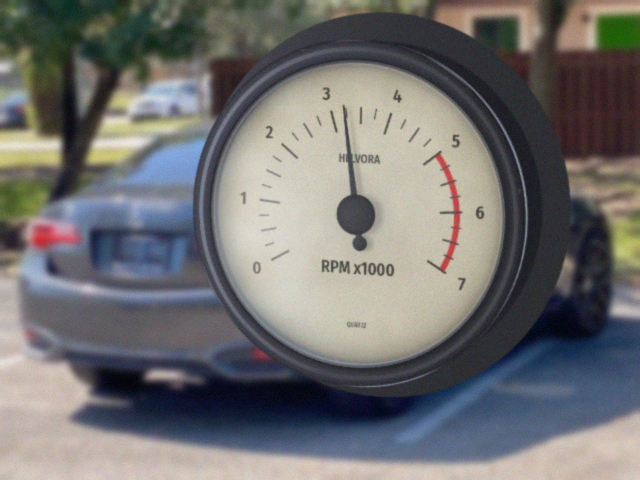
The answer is 3250 rpm
